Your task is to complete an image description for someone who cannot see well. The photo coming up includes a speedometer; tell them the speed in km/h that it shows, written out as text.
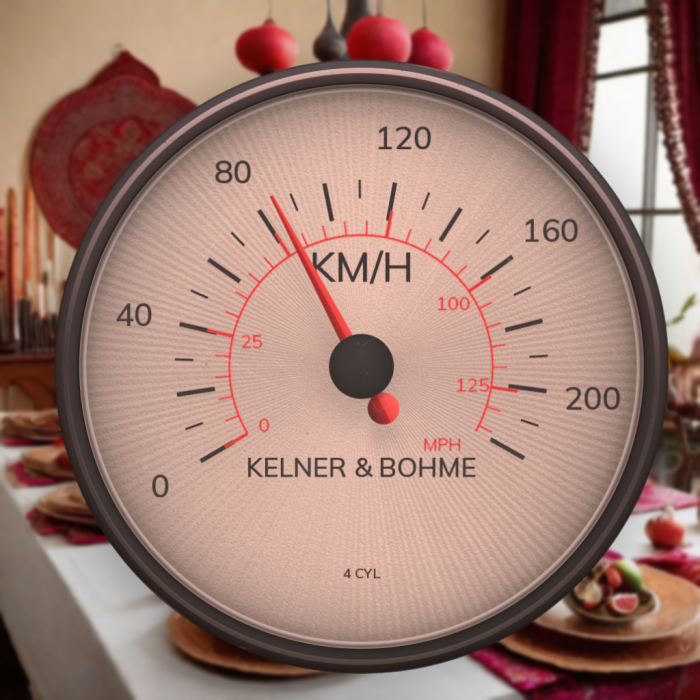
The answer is 85 km/h
